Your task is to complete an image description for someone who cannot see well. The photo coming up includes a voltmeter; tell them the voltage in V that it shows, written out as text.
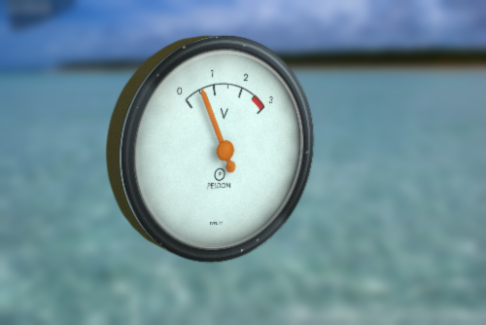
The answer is 0.5 V
